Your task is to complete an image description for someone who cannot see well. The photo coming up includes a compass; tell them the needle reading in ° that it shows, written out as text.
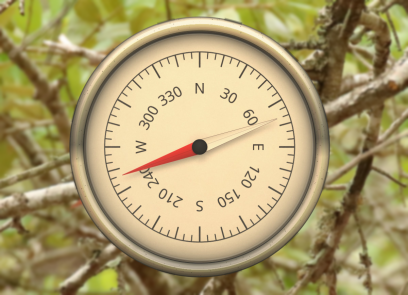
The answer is 250 °
